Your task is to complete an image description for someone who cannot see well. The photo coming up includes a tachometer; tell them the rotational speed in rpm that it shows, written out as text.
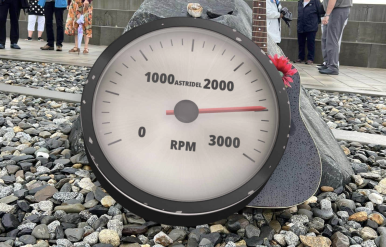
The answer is 2500 rpm
